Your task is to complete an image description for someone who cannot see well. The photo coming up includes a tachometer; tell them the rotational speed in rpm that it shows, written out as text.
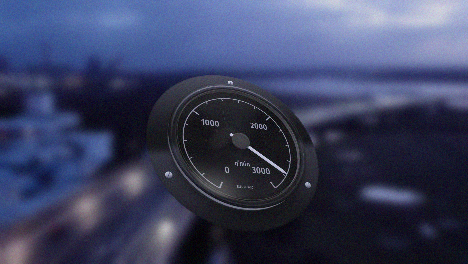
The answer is 2800 rpm
